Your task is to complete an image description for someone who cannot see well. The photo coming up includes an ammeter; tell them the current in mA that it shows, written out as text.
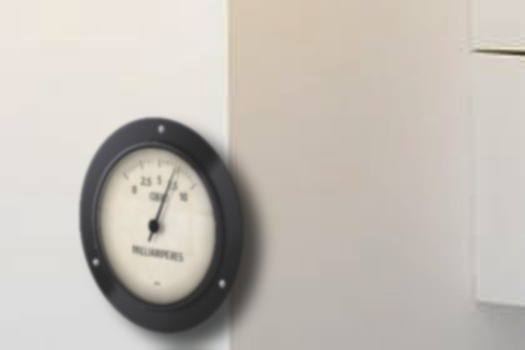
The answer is 7.5 mA
